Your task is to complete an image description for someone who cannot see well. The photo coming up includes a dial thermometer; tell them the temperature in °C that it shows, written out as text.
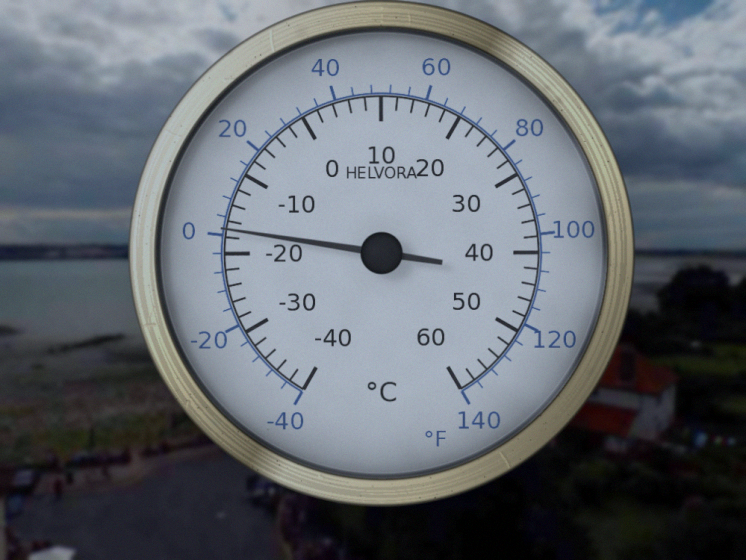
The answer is -17 °C
